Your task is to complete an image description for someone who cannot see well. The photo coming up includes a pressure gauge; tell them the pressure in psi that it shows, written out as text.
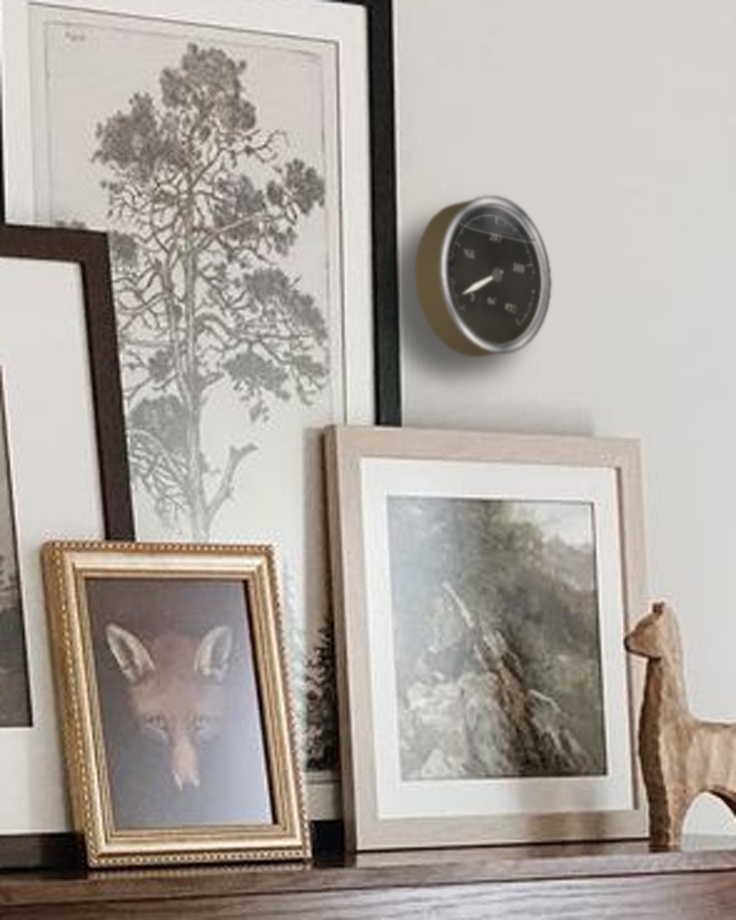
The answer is 20 psi
